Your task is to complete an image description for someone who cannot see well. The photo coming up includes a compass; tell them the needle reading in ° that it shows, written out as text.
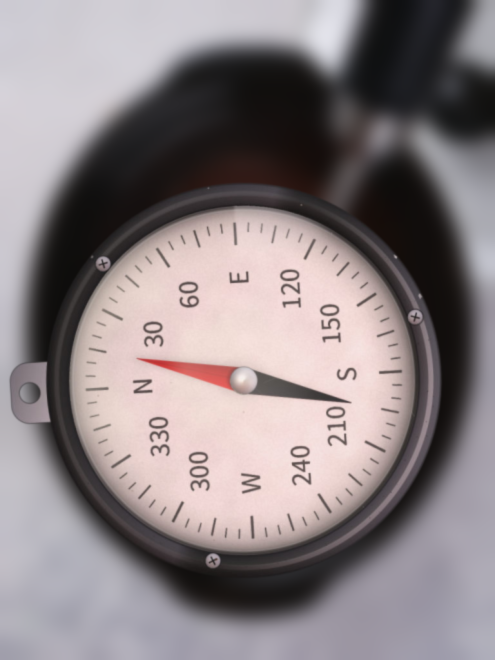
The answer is 15 °
